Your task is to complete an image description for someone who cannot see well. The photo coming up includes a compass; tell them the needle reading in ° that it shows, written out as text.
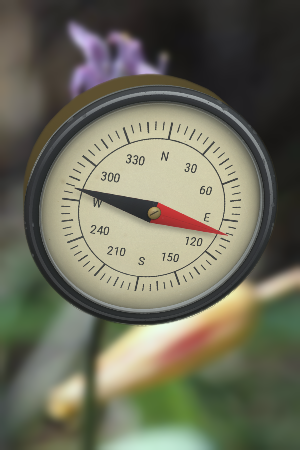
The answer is 100 °
